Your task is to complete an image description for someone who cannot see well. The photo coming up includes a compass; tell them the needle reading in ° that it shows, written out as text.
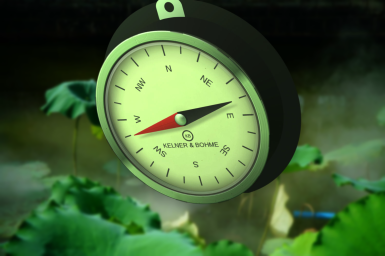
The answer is 255 °
